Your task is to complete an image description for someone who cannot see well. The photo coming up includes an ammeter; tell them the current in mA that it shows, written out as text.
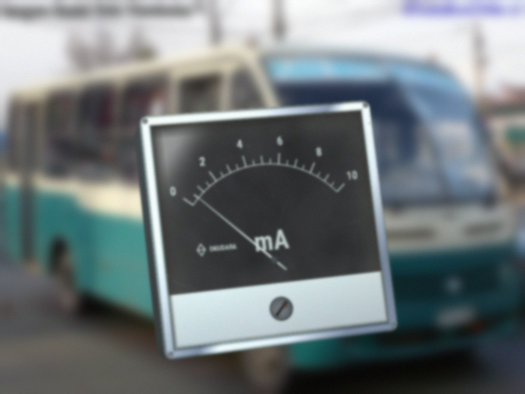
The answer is 0.5 mA
